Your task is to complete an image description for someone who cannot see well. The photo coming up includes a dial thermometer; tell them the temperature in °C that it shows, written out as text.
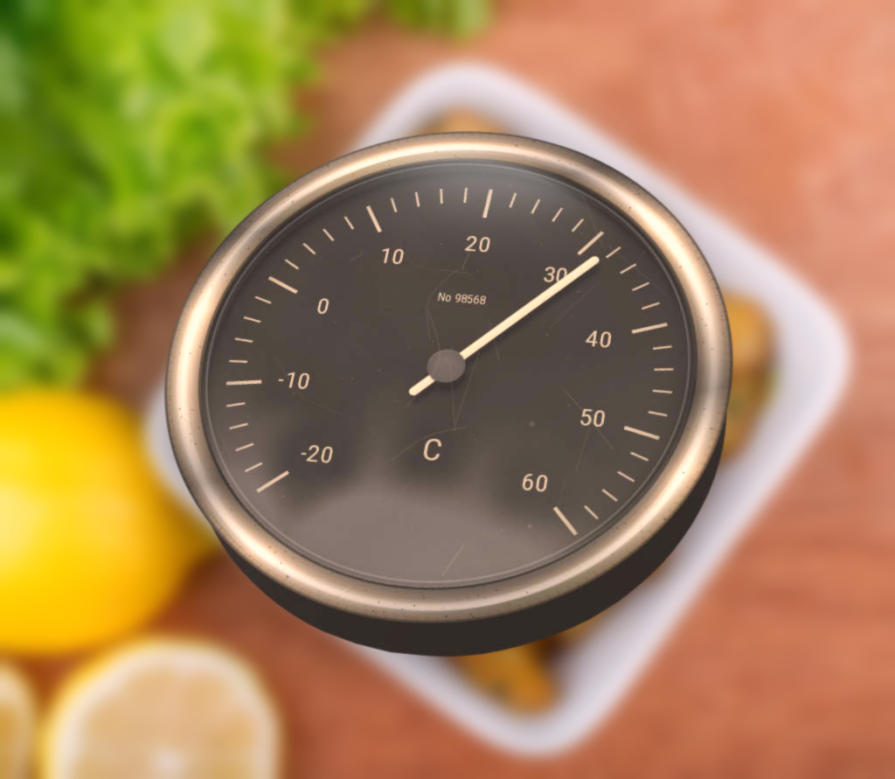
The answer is 32 °C
